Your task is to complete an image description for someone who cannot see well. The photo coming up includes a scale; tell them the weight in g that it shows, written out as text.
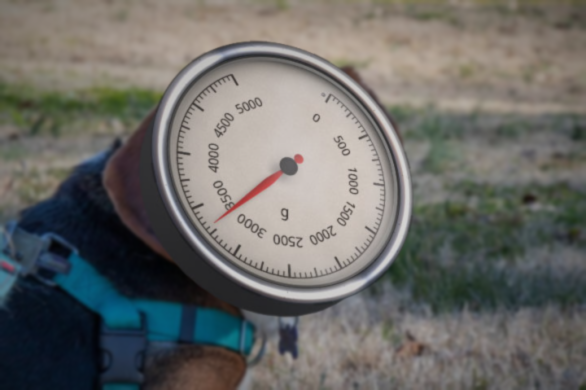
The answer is 3300 g
